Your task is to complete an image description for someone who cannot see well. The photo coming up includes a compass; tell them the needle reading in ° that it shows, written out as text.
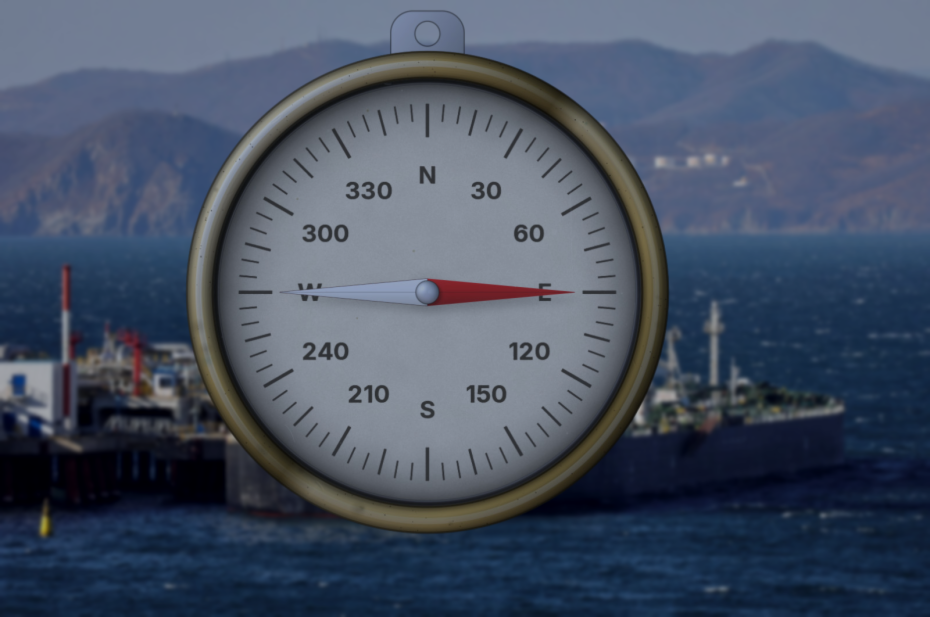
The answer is 90 °
